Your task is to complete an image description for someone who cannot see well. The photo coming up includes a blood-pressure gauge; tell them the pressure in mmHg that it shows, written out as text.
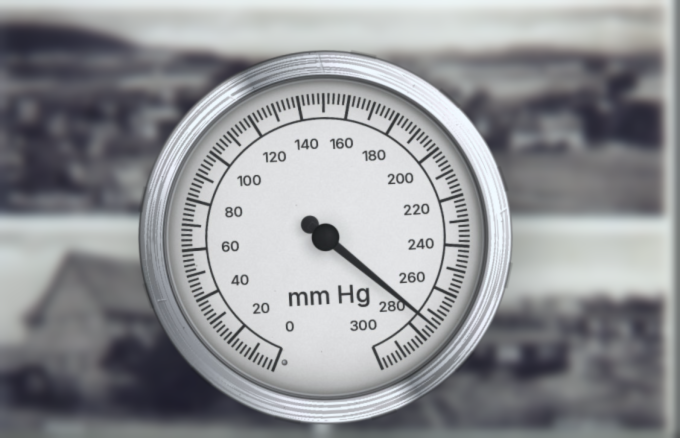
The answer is 274 mmHg
